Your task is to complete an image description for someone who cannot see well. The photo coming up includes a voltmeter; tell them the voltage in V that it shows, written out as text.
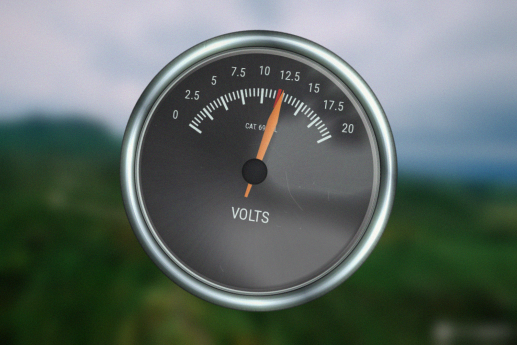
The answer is 12.5 V
